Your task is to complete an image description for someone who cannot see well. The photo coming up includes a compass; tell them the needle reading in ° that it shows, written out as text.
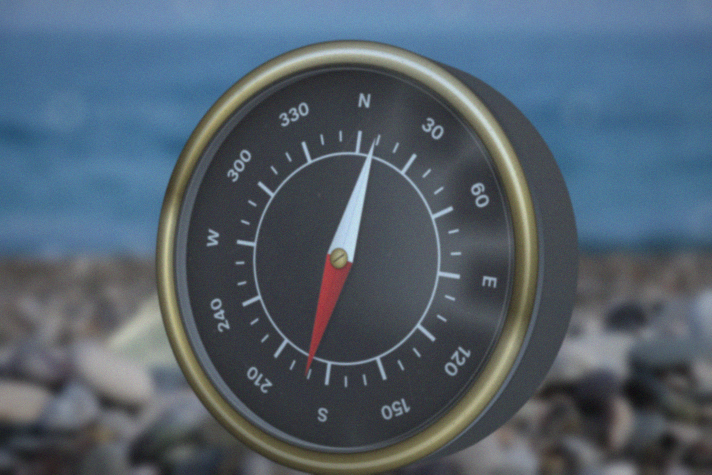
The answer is 190 °
